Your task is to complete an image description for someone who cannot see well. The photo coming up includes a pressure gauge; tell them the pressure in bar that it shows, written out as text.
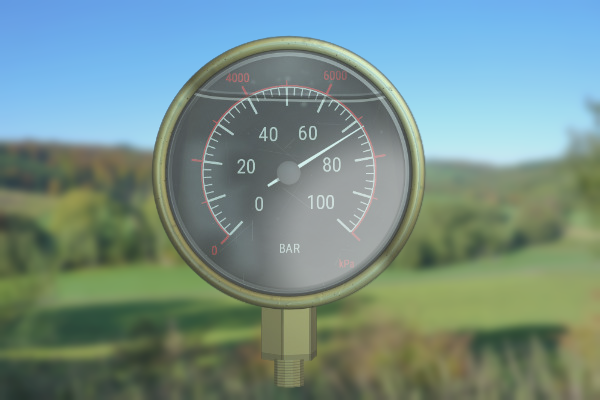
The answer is 72 bar
